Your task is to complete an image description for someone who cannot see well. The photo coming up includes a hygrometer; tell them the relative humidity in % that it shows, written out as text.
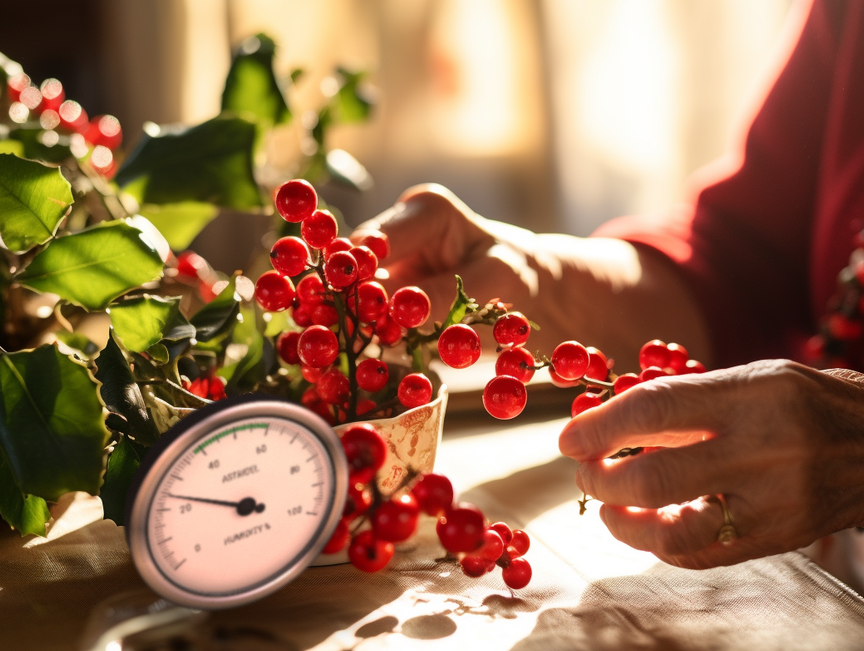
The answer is 25 %
